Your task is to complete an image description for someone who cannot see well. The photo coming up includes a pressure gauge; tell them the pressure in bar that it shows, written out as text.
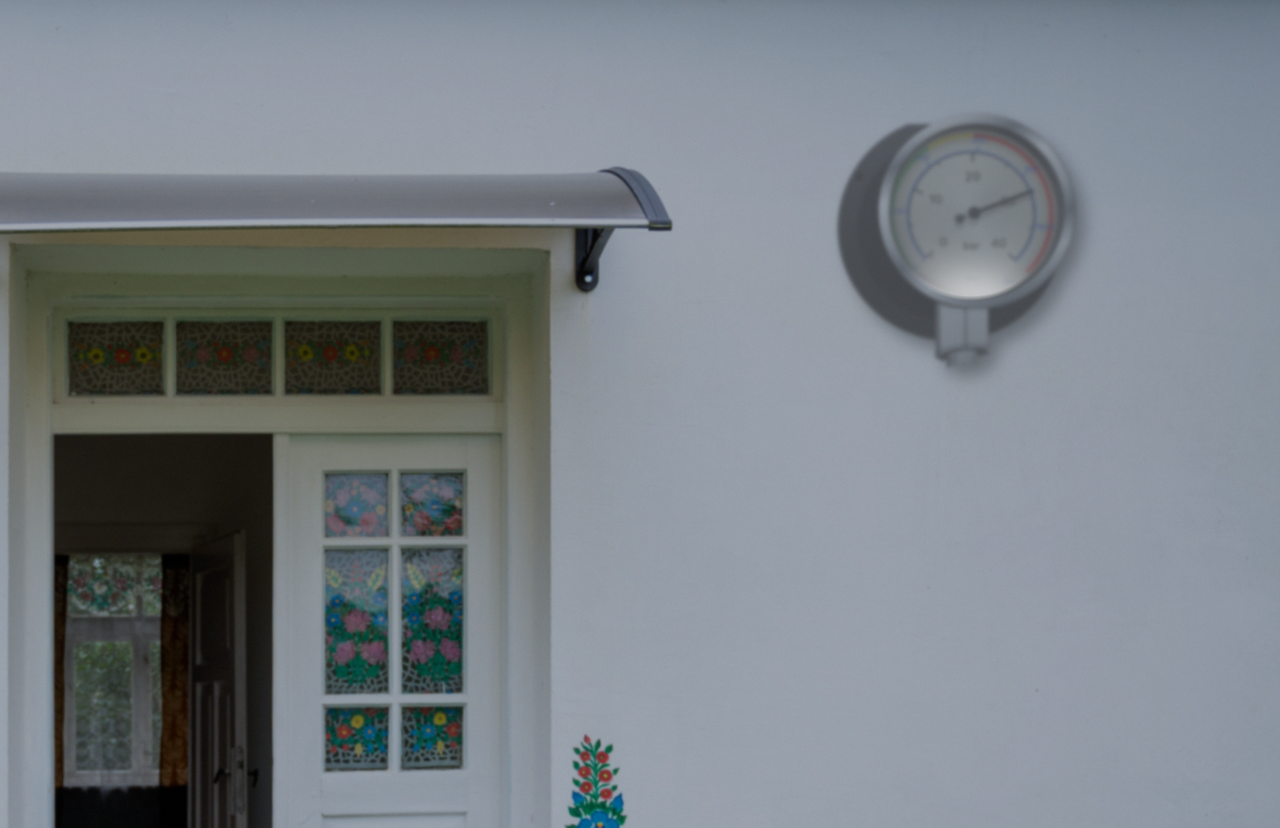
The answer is 30 bar
